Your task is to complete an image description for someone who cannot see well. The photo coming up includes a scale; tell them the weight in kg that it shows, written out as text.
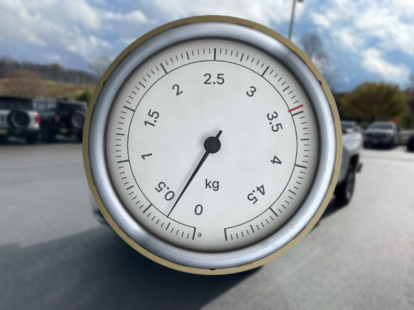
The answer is 0.3 kg
